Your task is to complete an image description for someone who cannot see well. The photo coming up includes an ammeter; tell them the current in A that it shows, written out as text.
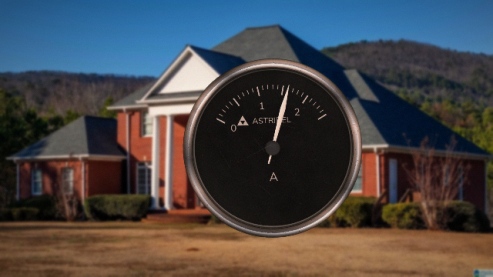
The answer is 1.6 A
